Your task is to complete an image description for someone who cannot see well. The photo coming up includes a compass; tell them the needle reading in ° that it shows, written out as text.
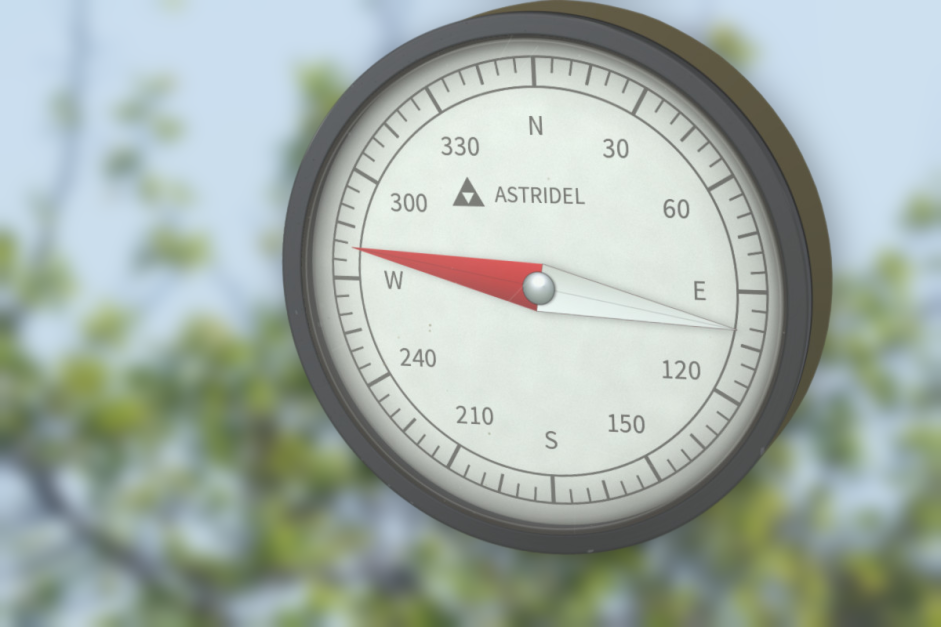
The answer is 280 °
